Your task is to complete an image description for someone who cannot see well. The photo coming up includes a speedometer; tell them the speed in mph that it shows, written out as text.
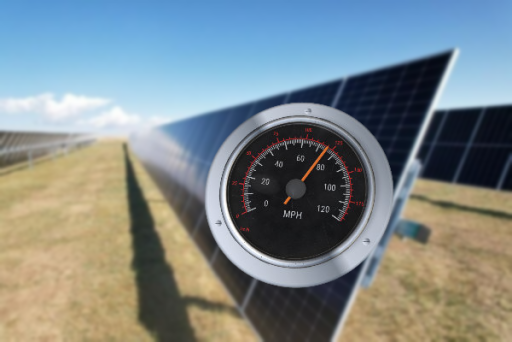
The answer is 75 mph
